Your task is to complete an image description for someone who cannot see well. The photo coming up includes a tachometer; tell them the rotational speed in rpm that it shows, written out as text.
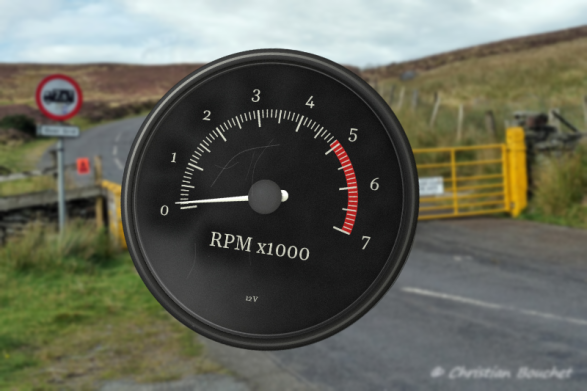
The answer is 100 rpm
